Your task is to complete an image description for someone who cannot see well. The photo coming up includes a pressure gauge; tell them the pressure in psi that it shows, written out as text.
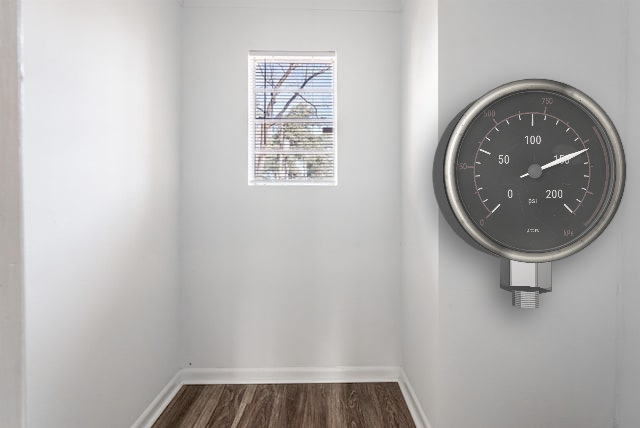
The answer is 150 psi
